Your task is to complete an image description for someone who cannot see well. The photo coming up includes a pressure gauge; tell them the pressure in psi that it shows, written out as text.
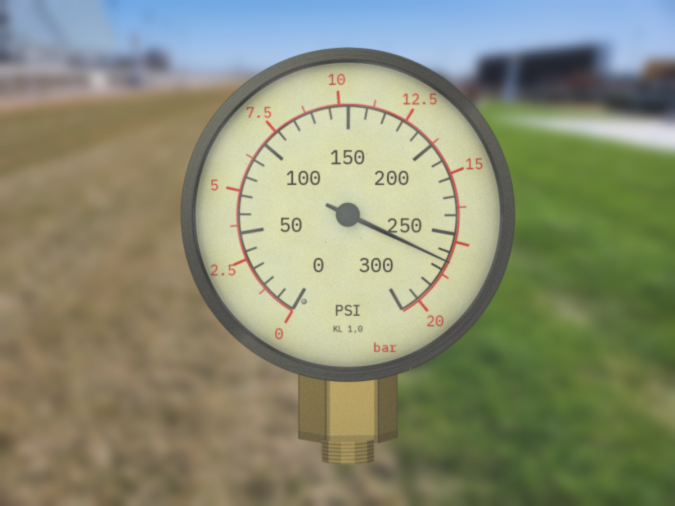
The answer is 265 psi
